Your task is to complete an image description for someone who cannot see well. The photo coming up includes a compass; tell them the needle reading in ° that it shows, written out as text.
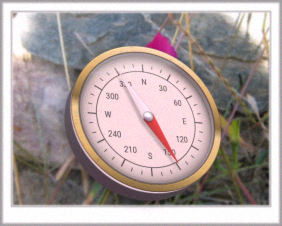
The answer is 150 °
